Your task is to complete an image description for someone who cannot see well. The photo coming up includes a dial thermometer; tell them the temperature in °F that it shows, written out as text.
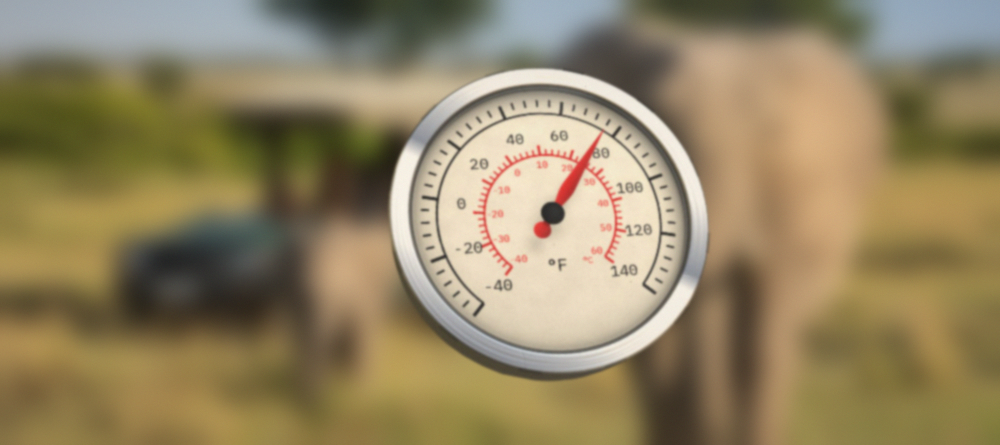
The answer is 76 °F
